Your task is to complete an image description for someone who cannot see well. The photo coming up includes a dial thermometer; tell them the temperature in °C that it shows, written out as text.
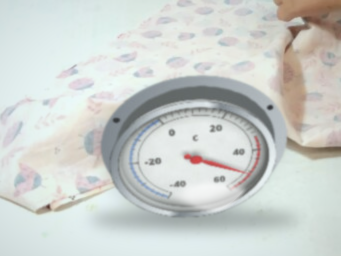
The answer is 50 °C
